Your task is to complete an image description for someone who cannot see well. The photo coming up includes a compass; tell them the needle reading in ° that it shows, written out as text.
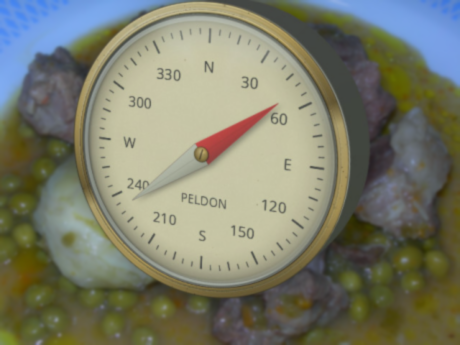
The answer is 52.5 °
